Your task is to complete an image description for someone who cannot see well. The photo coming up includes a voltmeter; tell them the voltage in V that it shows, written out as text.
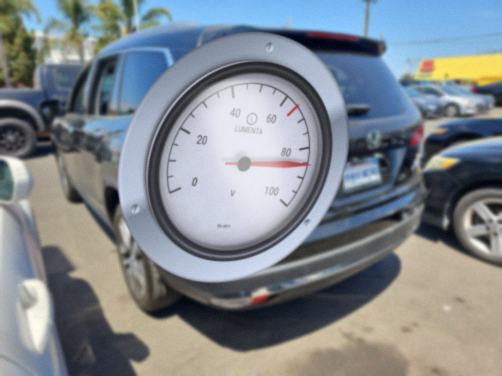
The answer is 85 V
